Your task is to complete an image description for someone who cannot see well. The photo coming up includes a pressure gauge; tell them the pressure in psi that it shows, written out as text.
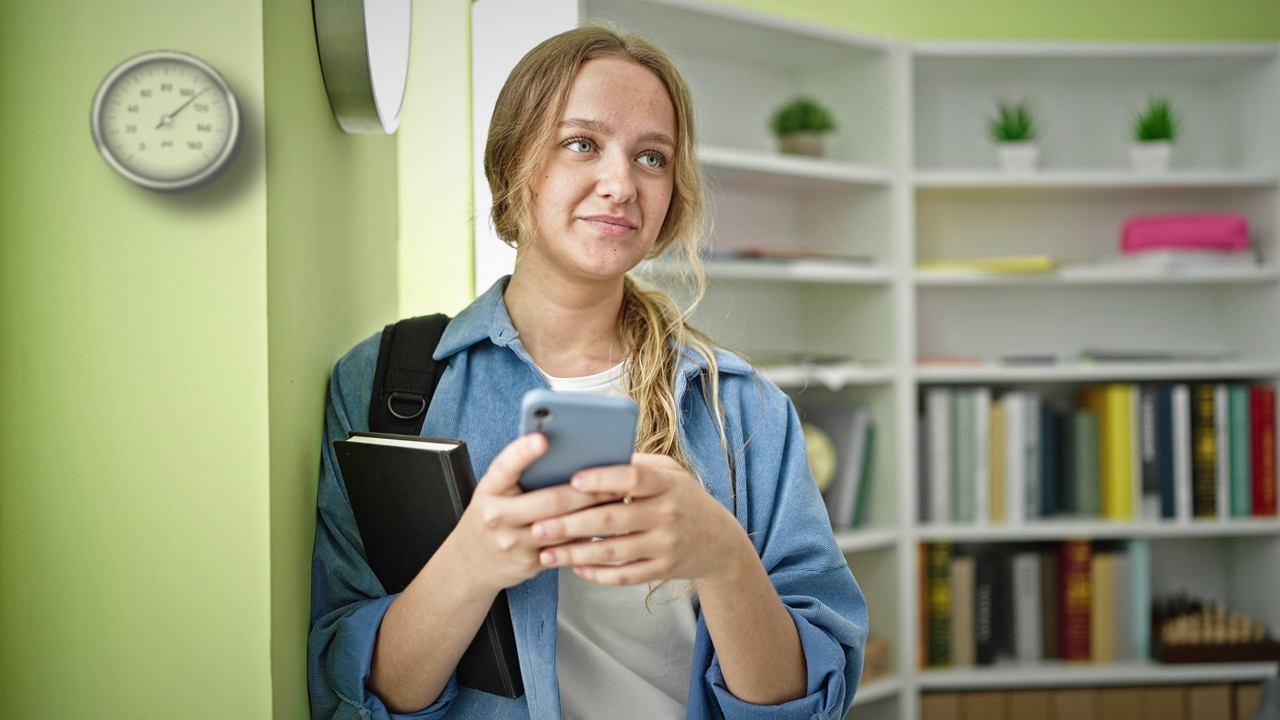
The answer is 110 psi
